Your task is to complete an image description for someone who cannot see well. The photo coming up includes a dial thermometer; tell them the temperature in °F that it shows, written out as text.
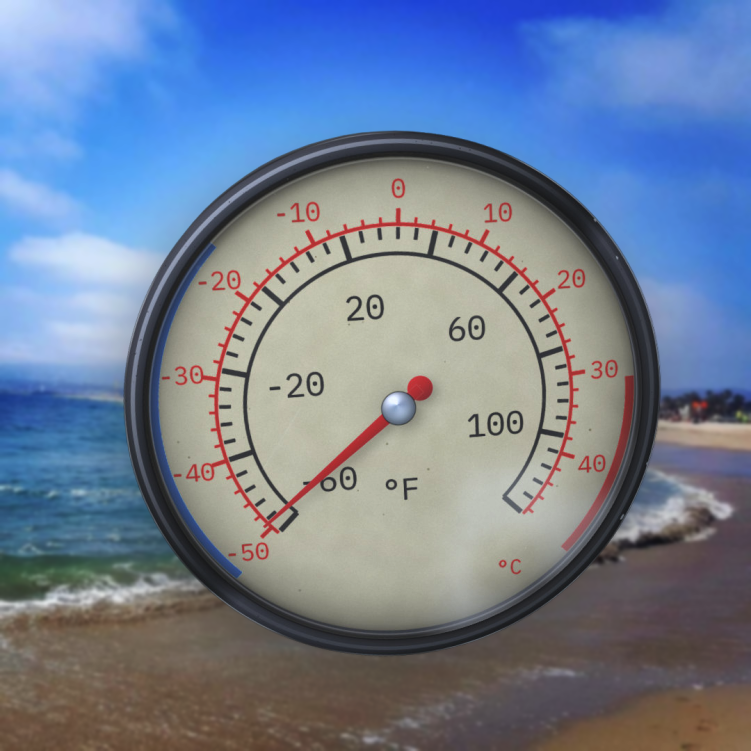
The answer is -56 °F
